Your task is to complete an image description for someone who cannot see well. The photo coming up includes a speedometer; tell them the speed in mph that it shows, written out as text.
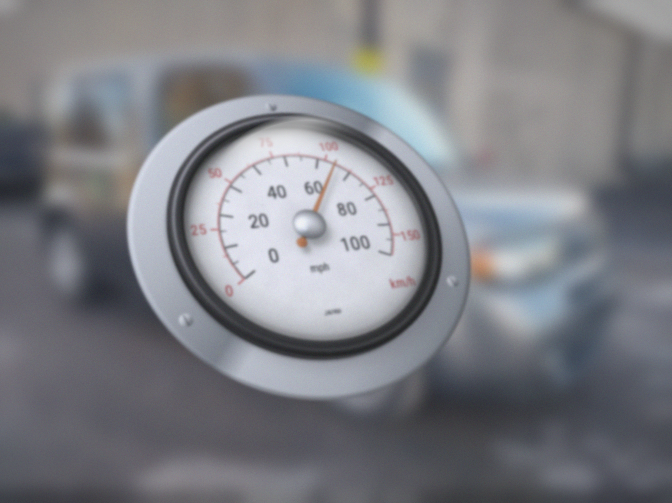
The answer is 65 mph
